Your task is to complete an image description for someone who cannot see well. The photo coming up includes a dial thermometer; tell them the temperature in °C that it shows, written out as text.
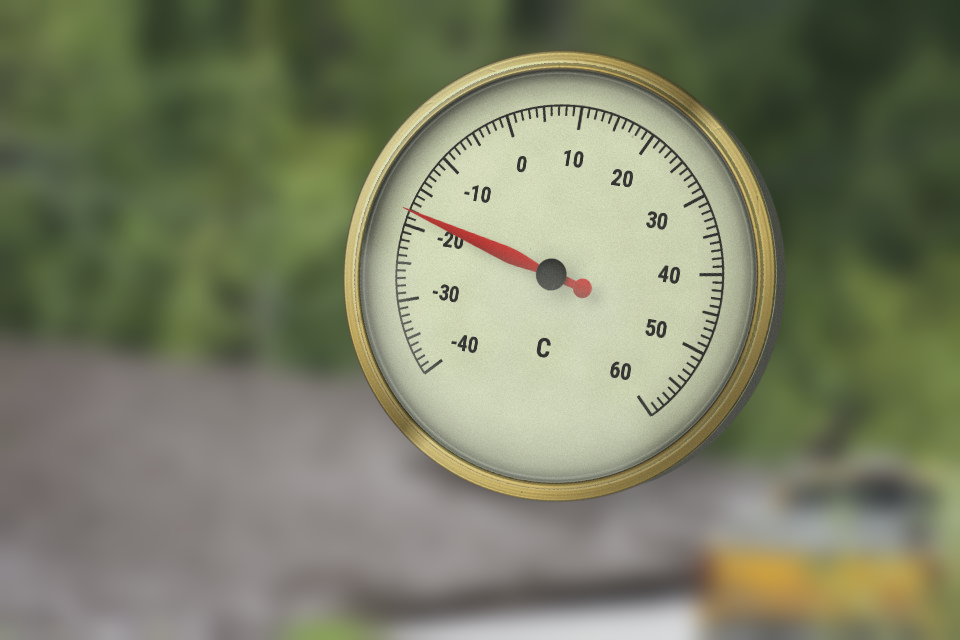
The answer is -18 °C
